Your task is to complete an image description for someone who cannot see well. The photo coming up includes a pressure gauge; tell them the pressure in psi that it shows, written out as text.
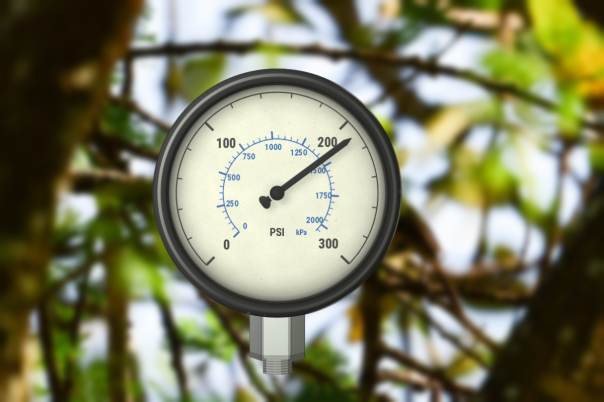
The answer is 210 psi
